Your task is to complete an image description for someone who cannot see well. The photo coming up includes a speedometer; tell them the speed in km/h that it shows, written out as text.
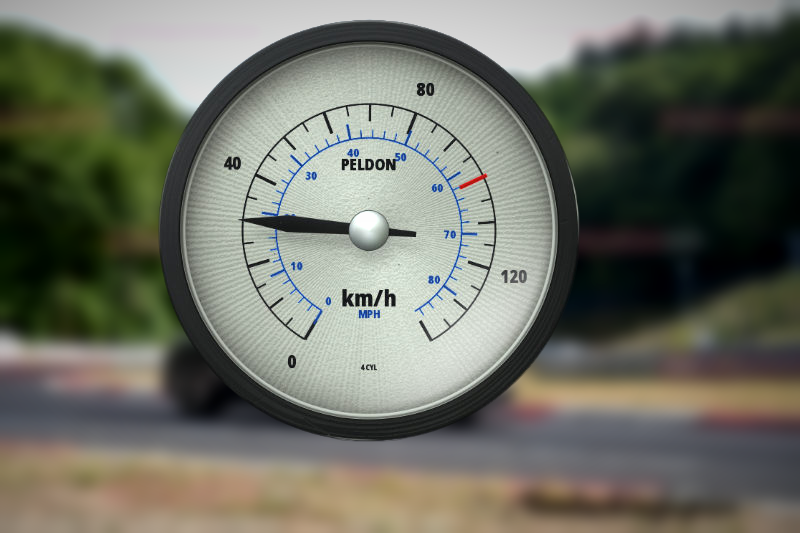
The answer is 30 km/h
